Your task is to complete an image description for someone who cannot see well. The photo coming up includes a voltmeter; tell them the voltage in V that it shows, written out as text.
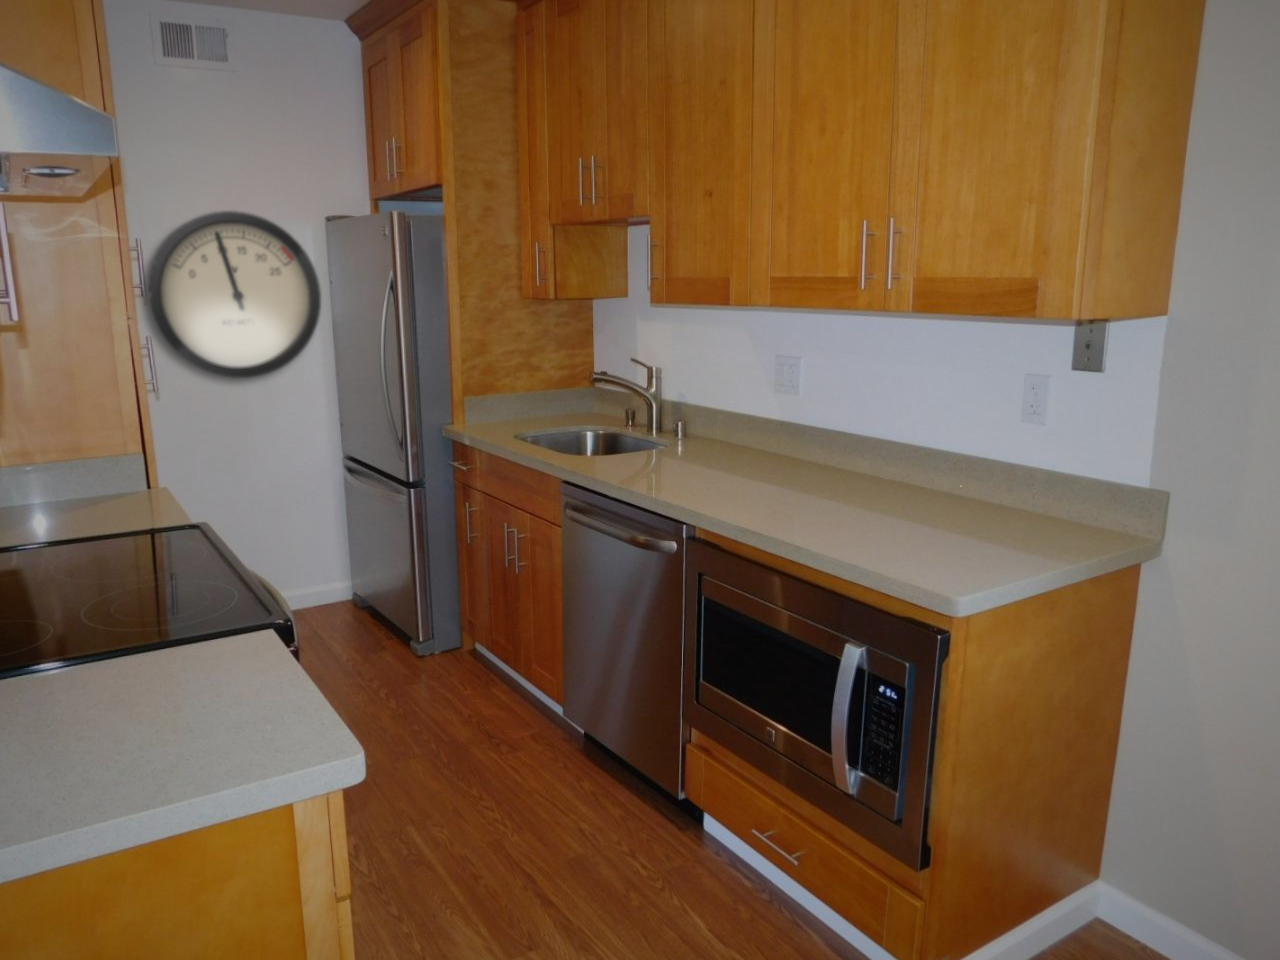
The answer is 10 V
